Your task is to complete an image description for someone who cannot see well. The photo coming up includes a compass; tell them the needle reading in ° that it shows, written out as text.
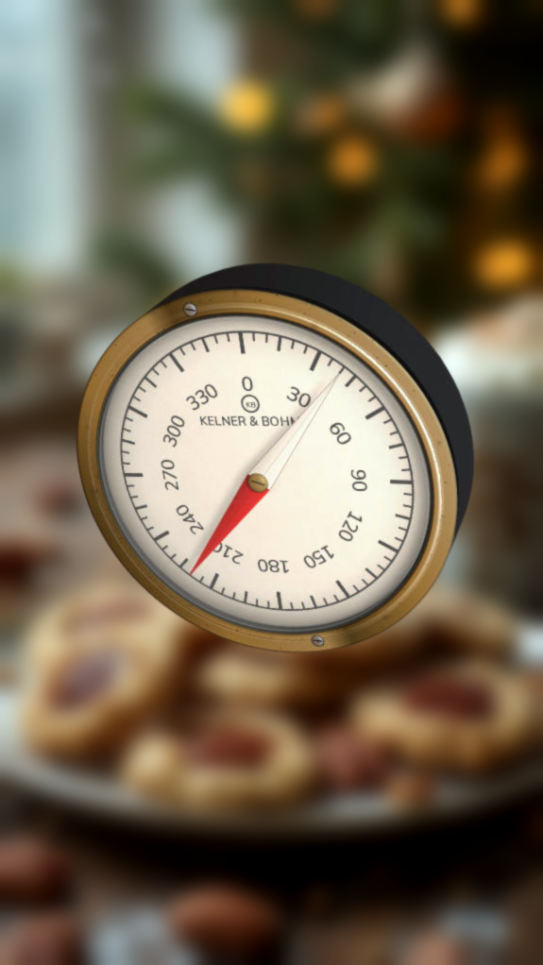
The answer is 220 °
